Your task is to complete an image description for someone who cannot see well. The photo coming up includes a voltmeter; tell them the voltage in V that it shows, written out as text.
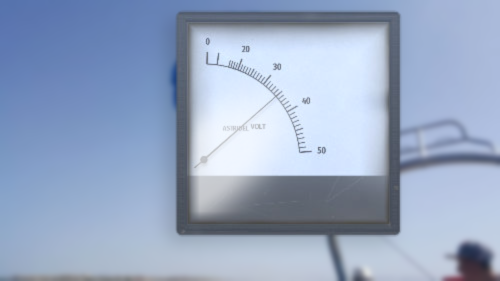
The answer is 35 V
